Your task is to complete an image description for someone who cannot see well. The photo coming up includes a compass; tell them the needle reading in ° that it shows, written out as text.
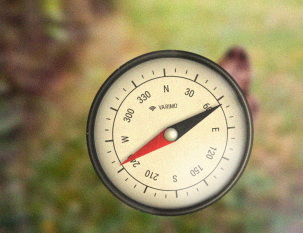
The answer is 245 °
